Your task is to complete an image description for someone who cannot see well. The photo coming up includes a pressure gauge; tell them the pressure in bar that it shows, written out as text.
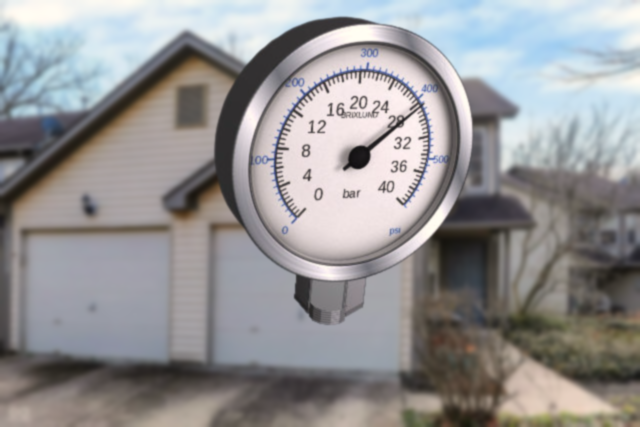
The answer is 28 bar
